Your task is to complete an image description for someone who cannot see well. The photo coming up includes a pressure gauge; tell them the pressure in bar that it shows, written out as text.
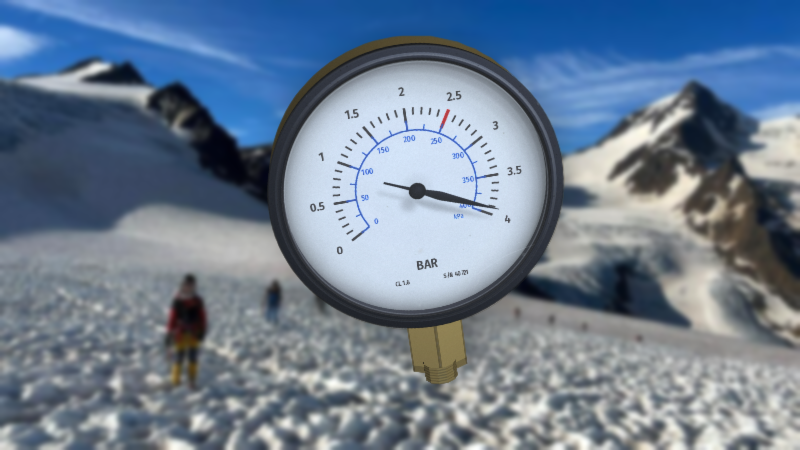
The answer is 3.9 bar
